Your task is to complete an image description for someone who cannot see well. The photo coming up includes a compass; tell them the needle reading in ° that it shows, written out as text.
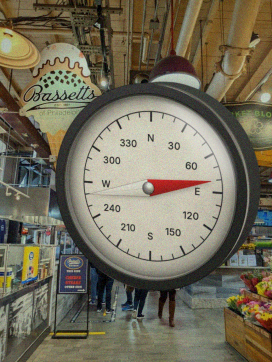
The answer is 80 °
